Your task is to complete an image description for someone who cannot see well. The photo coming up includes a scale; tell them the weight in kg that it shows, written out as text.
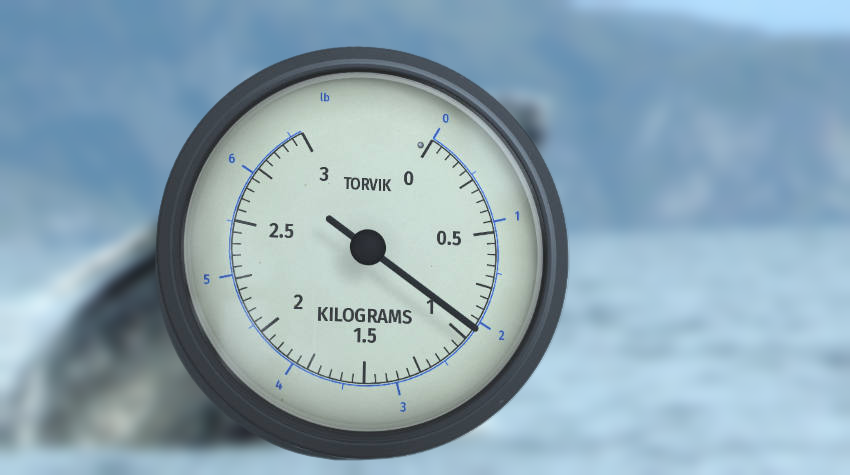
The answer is 0.95 kg
